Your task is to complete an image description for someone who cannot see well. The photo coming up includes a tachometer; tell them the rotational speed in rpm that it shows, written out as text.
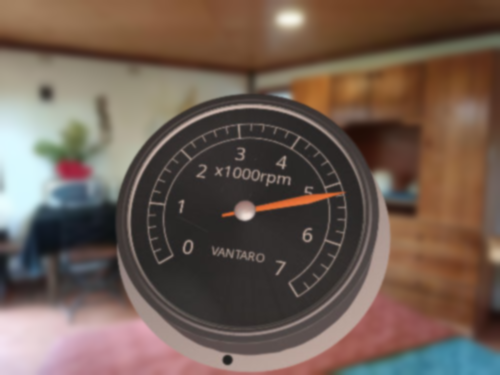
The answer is 5200 rpm
